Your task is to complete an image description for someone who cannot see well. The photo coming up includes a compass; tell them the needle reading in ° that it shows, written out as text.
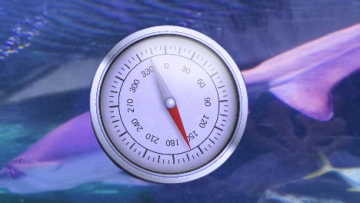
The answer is 160 °
